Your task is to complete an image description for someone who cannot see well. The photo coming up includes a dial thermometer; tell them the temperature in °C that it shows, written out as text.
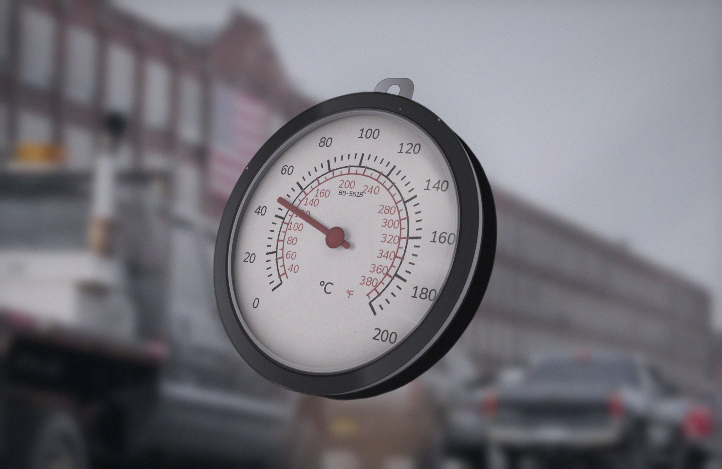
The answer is 48 °C
